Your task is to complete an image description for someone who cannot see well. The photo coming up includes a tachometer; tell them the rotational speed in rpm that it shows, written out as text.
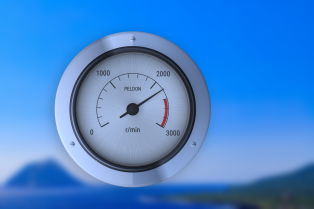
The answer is 2200 rpm
